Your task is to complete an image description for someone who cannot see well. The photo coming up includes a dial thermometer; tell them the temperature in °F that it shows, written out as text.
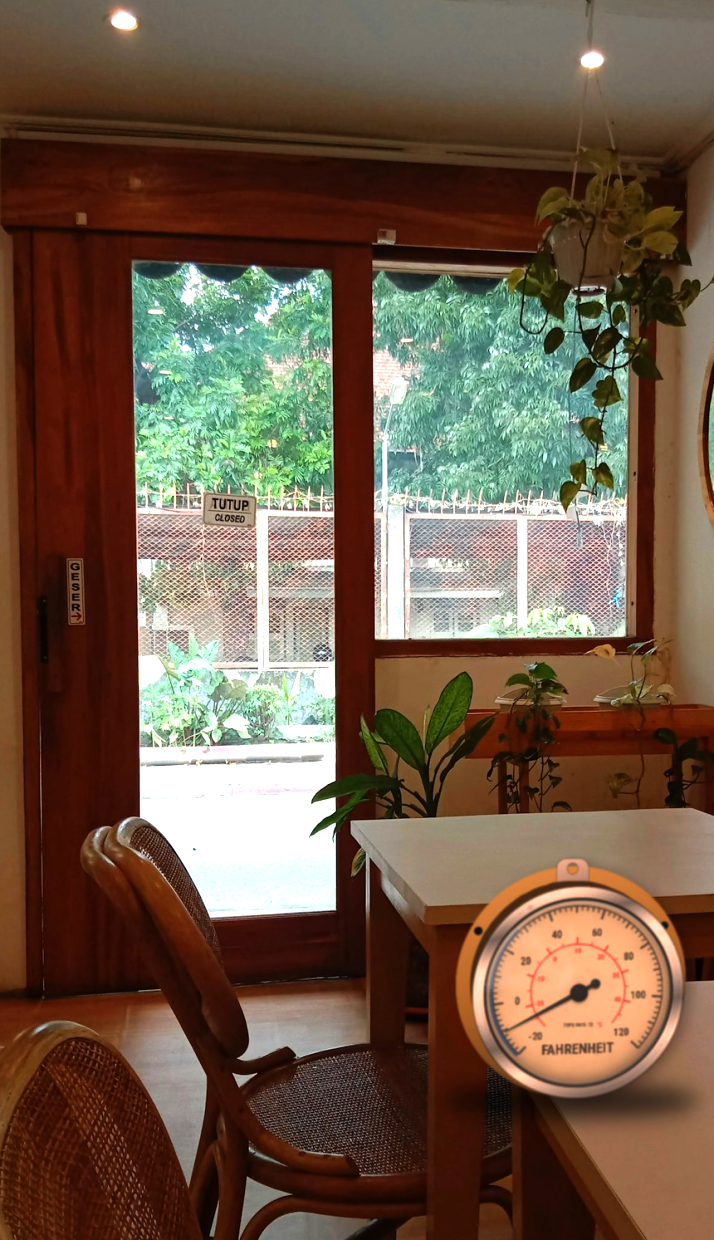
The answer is -10 °F
